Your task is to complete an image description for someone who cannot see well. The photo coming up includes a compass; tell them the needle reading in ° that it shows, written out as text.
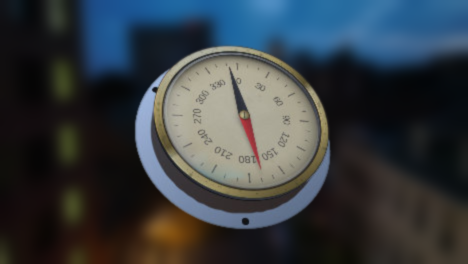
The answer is 170 °
